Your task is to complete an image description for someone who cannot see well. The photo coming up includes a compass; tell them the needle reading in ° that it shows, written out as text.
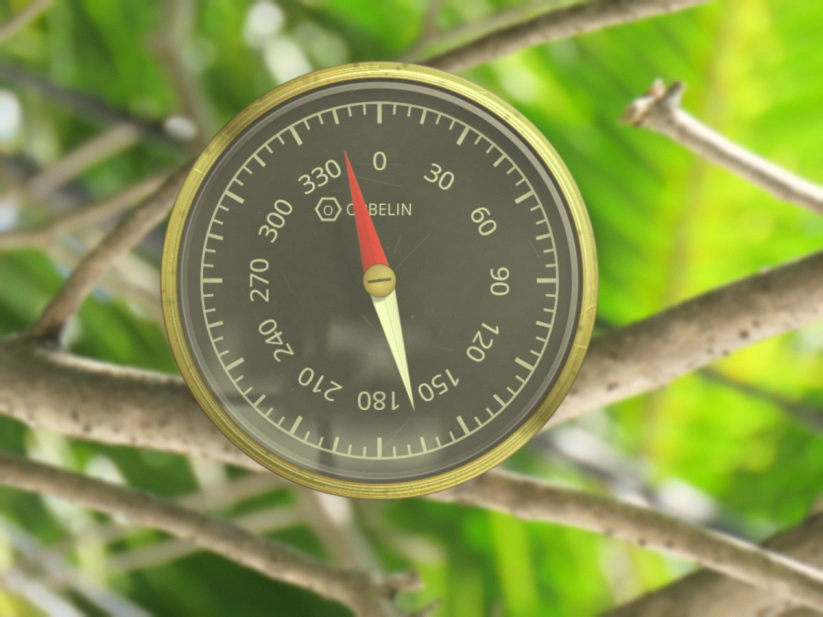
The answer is 345 °
